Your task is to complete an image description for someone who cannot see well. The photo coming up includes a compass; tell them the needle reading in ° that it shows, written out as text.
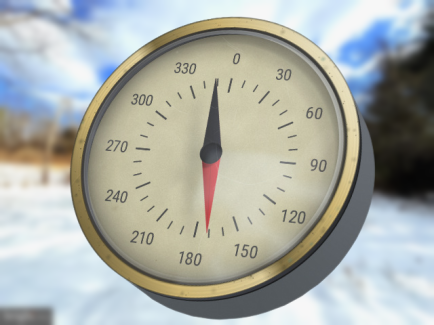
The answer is 170 °
